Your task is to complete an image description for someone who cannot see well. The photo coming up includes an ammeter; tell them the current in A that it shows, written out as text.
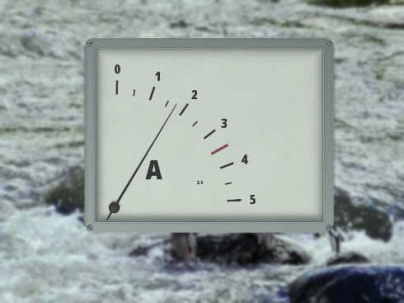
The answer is 1.75 A
